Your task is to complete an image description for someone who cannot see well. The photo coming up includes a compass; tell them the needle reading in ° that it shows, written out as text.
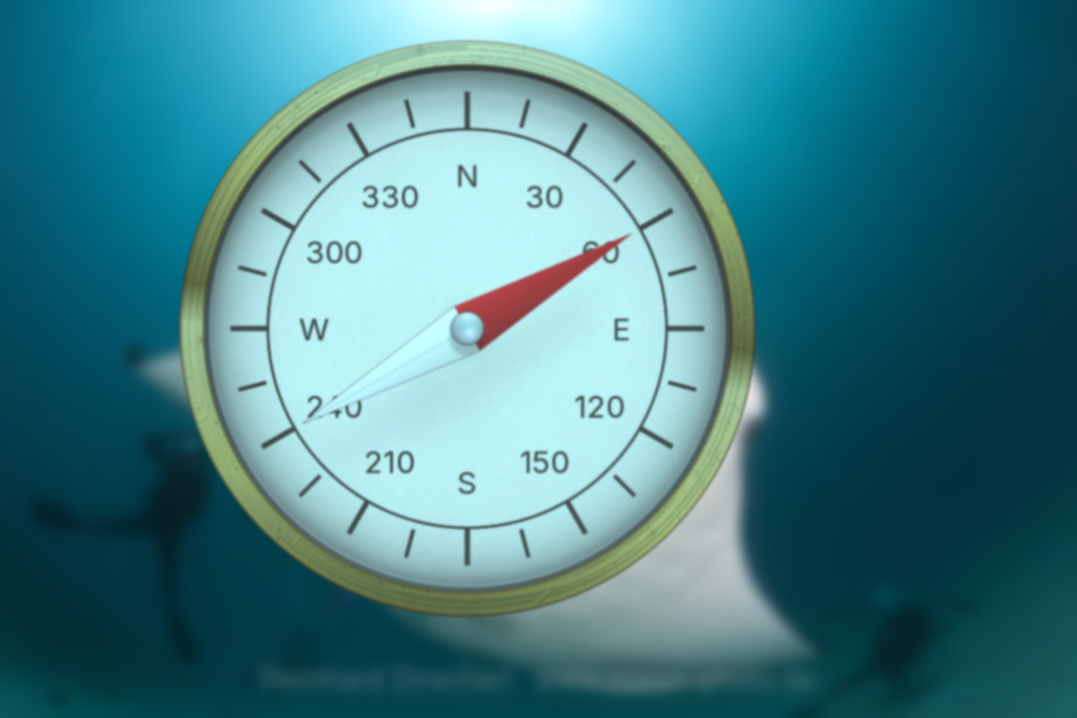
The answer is 60 °
